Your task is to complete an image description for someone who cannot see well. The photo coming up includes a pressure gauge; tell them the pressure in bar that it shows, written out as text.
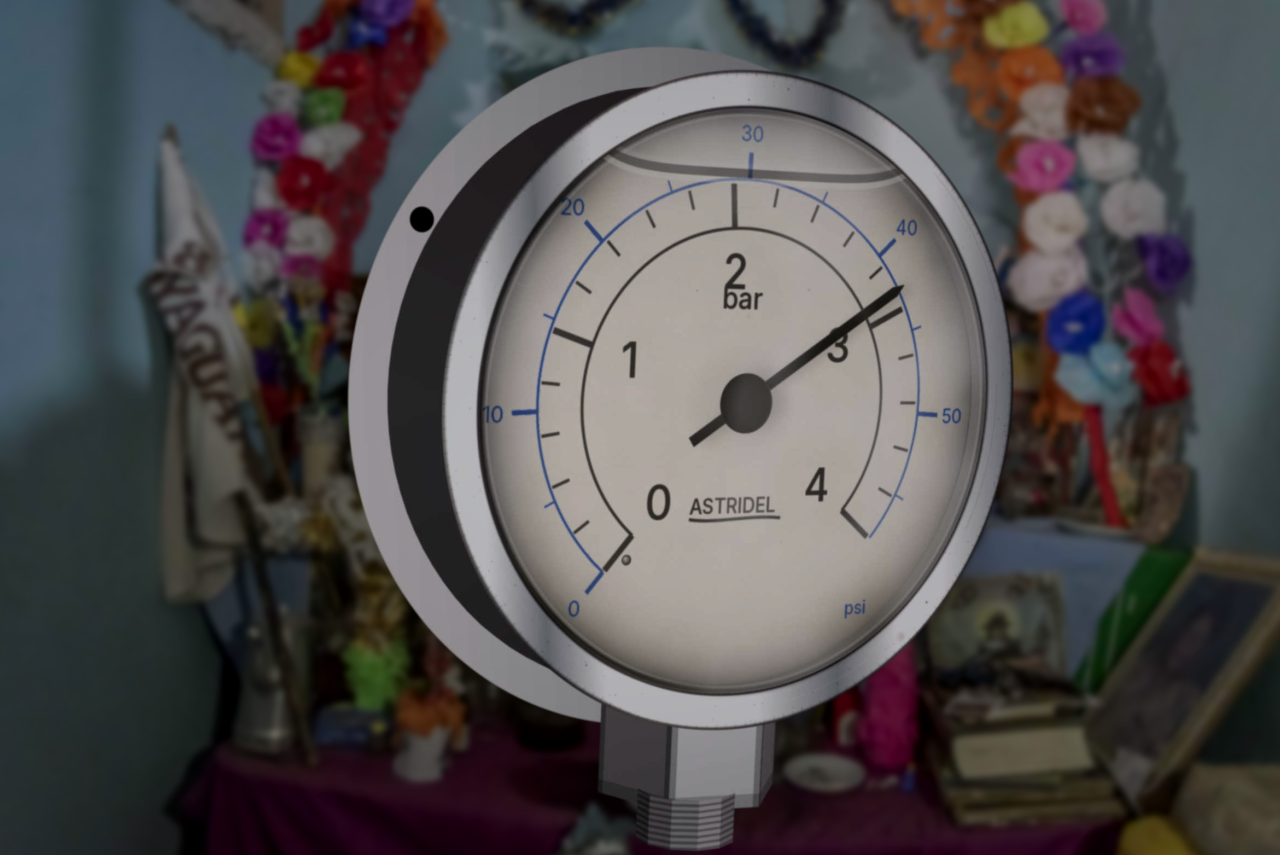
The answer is 2.9 bar
